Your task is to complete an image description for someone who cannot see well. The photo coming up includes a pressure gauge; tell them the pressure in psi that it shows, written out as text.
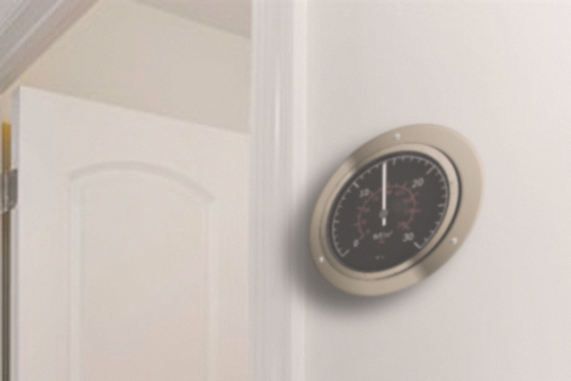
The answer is 14 psi
